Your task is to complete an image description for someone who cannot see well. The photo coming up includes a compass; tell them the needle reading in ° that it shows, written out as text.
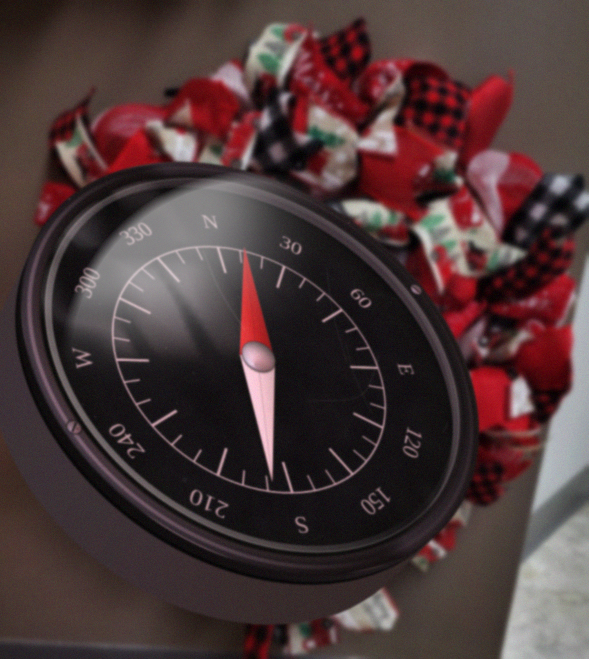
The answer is 10 °
